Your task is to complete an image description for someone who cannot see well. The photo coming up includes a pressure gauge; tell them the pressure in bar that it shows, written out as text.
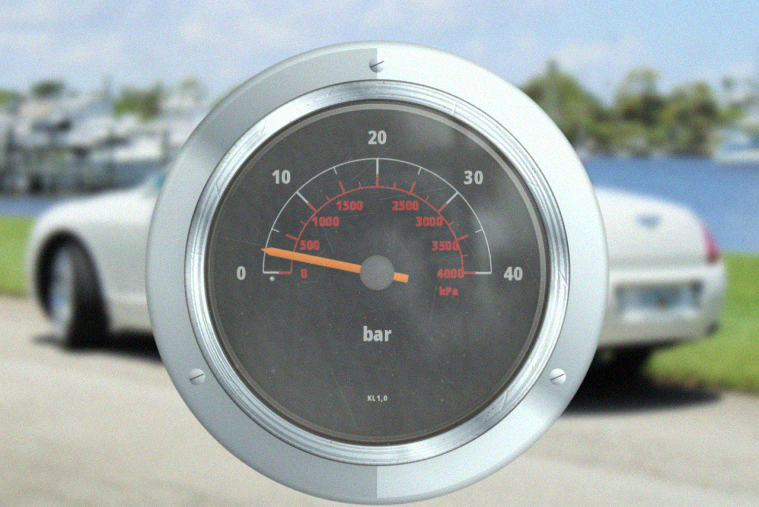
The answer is 2.5 bar
